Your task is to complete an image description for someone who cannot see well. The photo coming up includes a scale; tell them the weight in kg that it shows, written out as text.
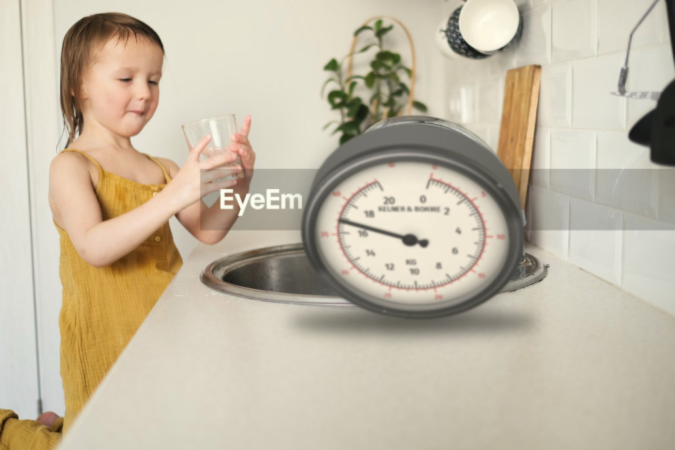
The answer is 17 kg
